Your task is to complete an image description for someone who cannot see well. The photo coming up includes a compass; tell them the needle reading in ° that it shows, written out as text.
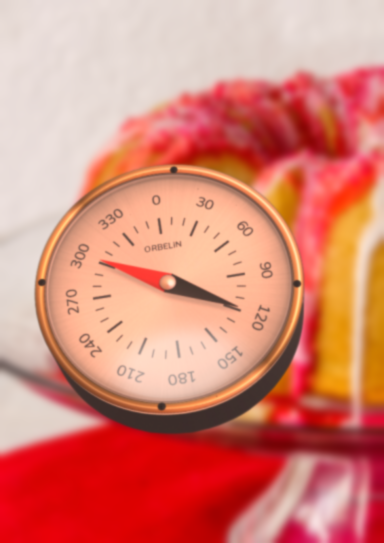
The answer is 300 °
